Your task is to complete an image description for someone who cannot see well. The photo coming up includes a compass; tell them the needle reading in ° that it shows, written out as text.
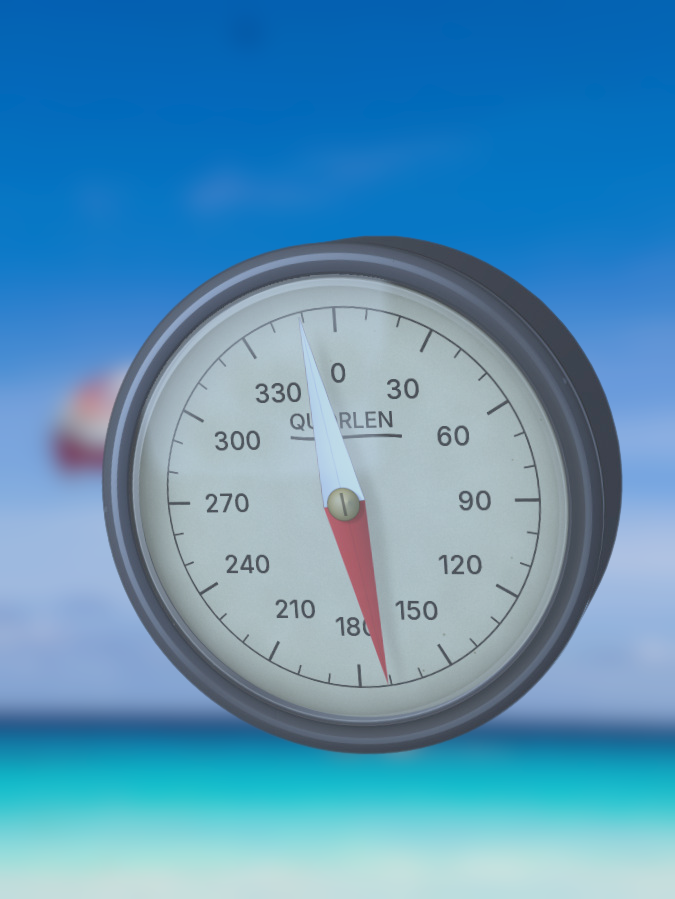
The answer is 170 °
